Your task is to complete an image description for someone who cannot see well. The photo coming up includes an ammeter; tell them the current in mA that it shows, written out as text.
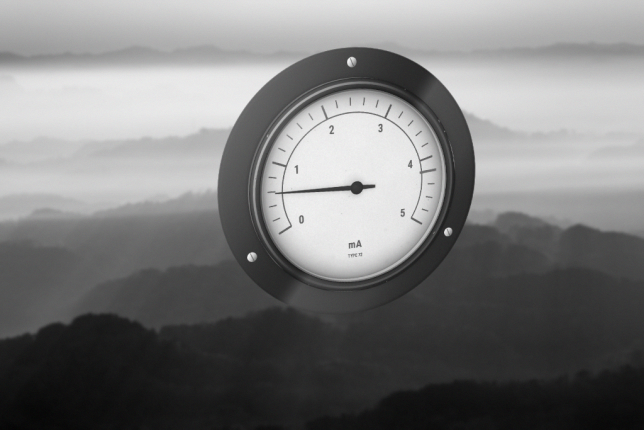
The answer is 0.6 mA
